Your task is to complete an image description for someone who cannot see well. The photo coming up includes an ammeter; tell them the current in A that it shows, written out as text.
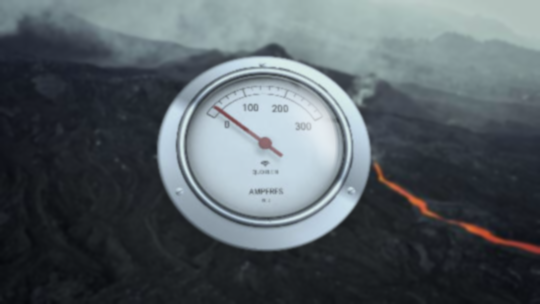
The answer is 20 A
